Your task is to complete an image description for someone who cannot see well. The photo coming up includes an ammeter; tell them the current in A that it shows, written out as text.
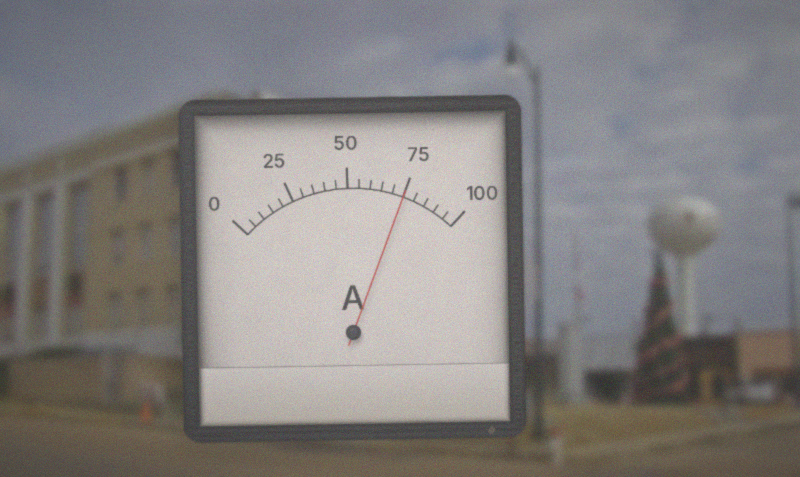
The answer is 75 A
